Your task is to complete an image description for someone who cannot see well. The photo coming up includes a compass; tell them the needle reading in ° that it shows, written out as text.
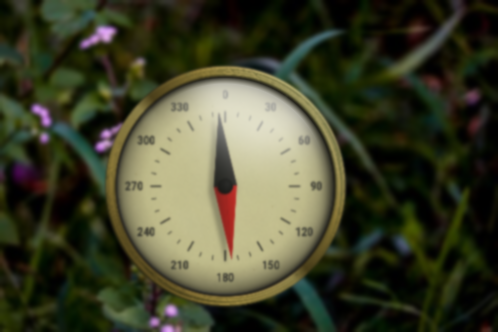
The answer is 175 °
